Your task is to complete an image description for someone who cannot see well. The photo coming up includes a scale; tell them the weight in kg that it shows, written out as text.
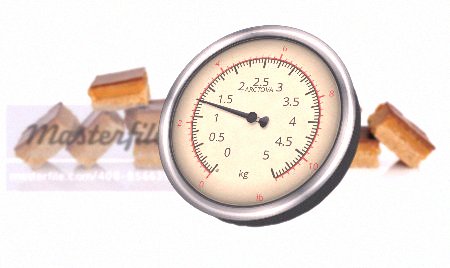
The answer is 1.25 kg
